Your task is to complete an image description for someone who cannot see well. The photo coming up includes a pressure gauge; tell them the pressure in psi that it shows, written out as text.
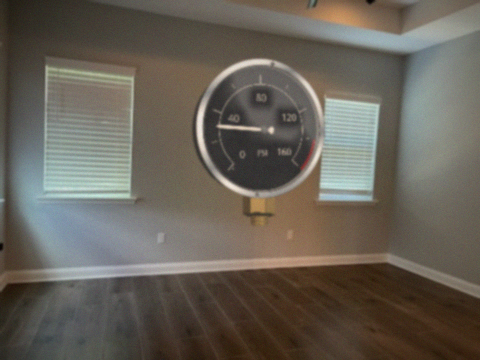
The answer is 30 psi
